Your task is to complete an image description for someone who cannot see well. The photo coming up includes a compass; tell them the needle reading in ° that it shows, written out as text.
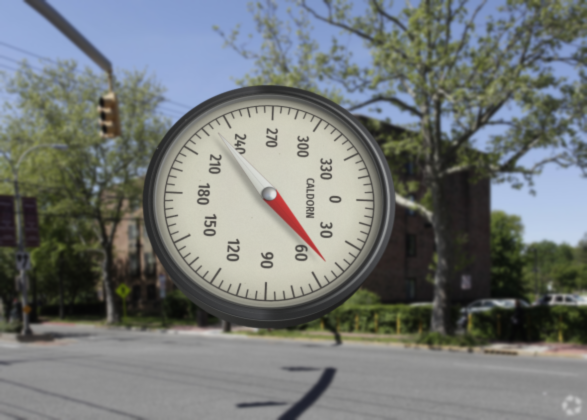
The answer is 50 °
